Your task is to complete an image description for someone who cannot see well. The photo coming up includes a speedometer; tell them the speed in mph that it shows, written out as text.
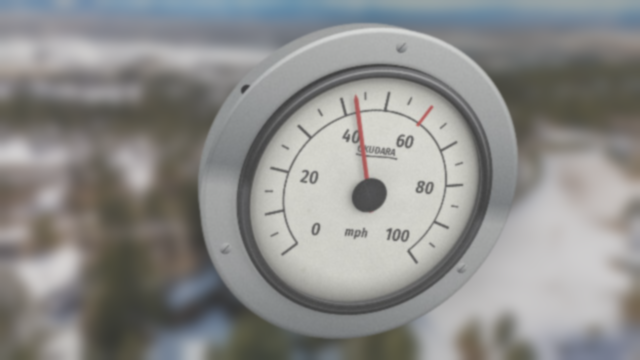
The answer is 42.5 mph
